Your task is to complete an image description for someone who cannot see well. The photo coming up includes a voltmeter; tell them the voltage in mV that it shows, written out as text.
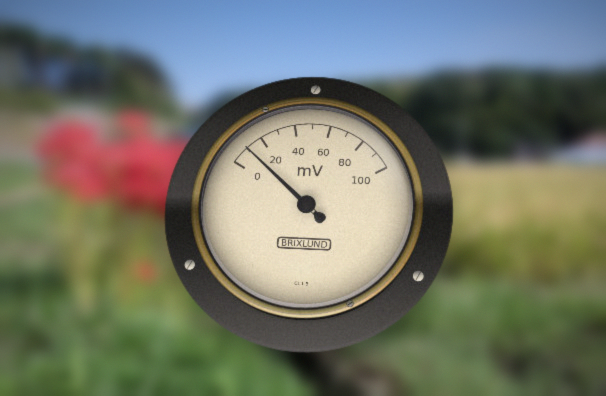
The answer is 10 mV
